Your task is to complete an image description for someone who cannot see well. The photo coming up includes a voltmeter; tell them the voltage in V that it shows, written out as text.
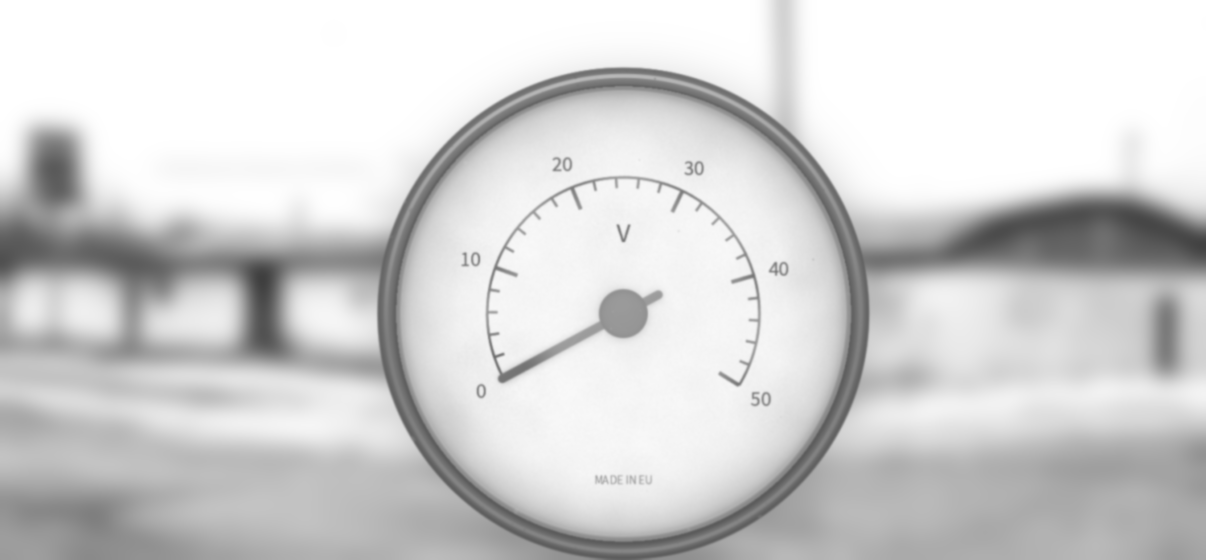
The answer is 0 V
